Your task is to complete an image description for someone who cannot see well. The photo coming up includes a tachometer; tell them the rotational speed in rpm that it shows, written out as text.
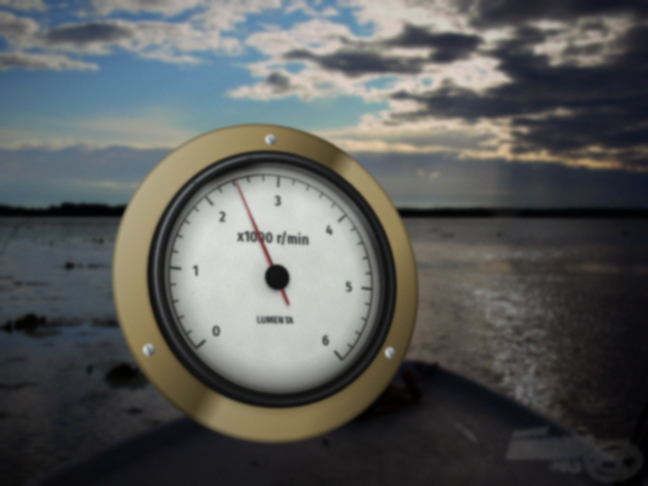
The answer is 2400 rpm
